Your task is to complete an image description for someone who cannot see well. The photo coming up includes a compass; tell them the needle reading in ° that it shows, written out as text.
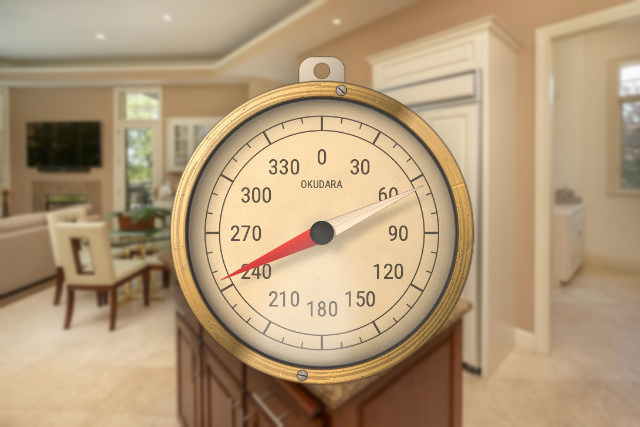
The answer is 245 °
